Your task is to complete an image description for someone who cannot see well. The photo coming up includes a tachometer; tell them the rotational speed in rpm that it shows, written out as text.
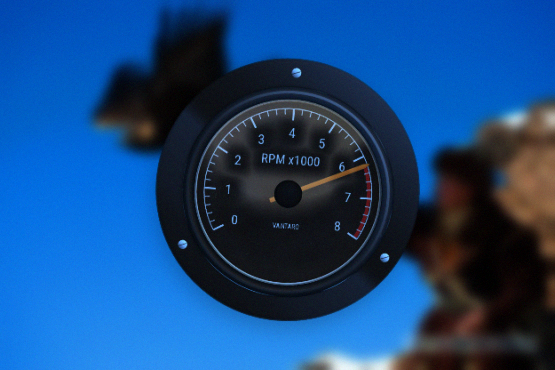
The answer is 6200 rpm
